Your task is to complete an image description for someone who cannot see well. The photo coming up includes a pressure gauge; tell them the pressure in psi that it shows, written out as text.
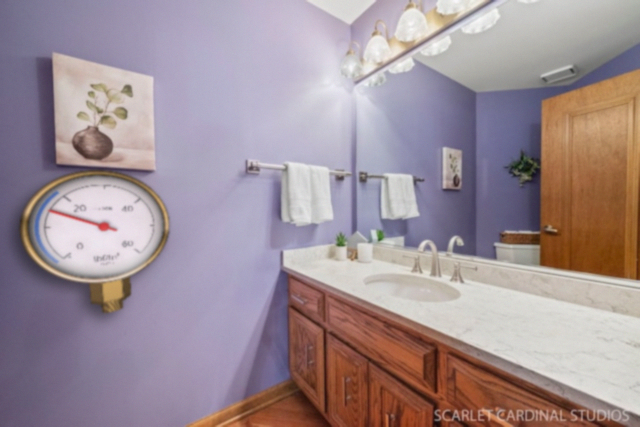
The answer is 15 psi
